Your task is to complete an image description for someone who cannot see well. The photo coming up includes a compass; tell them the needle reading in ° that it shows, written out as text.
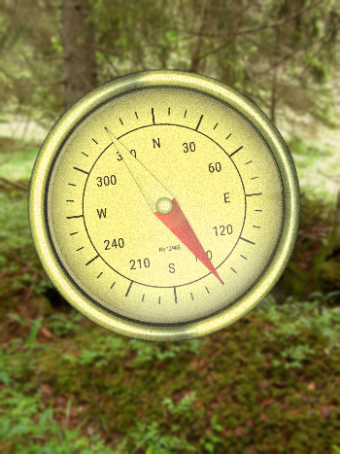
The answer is 150 °
